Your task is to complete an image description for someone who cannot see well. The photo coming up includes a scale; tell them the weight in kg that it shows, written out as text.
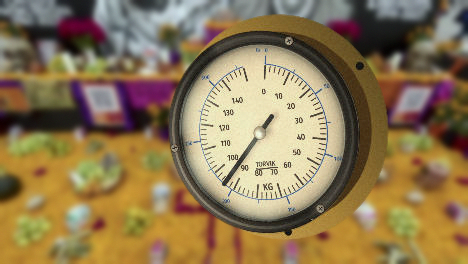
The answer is 94 kg
